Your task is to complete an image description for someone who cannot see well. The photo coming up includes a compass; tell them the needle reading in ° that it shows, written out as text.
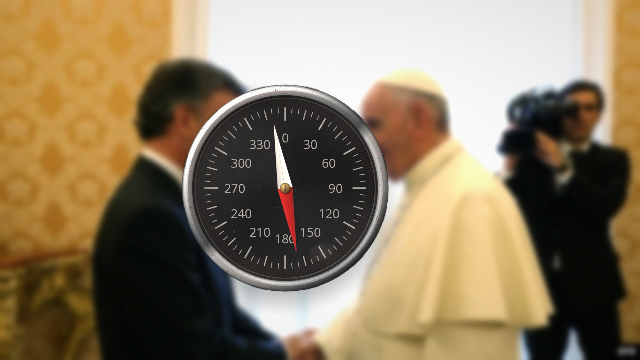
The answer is 170 °
